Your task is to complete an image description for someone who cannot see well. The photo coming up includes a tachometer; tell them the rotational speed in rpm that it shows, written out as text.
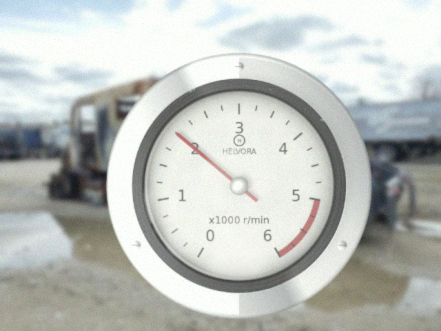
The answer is 2000 rpm
